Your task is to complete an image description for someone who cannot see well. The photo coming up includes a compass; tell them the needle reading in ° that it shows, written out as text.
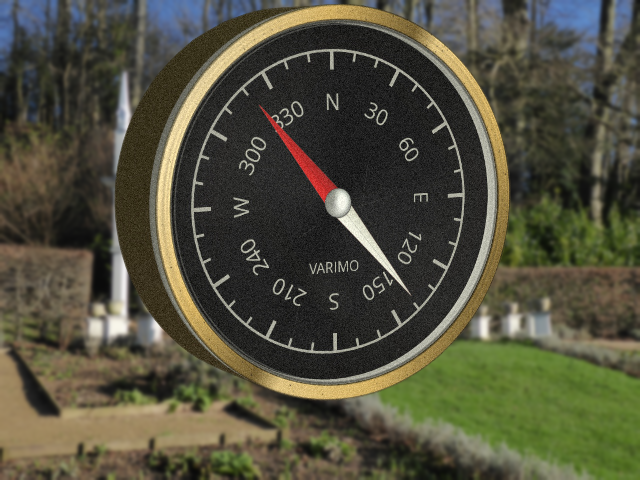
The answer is 320 °
